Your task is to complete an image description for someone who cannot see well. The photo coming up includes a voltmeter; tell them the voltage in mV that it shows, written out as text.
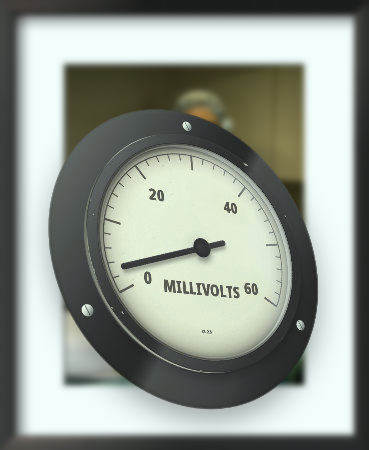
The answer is 3 mV
